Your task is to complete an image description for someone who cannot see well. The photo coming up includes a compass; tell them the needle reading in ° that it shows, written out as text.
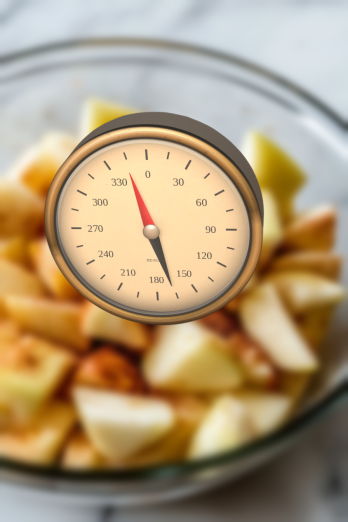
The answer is 345 °
